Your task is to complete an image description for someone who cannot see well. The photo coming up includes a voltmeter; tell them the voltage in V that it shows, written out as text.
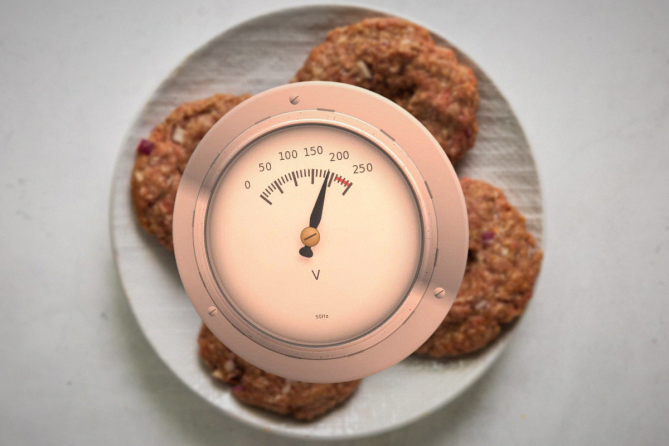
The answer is 190 V
